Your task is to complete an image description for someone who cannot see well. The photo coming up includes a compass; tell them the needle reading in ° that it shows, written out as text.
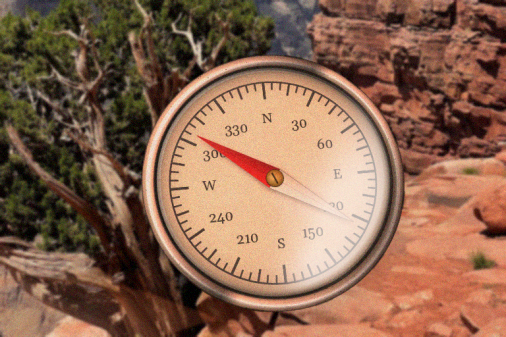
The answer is 305 °
